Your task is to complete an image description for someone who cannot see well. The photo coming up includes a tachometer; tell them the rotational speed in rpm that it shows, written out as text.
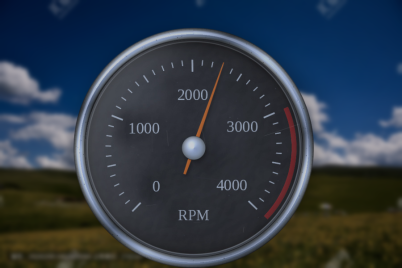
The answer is 2300 rpm
